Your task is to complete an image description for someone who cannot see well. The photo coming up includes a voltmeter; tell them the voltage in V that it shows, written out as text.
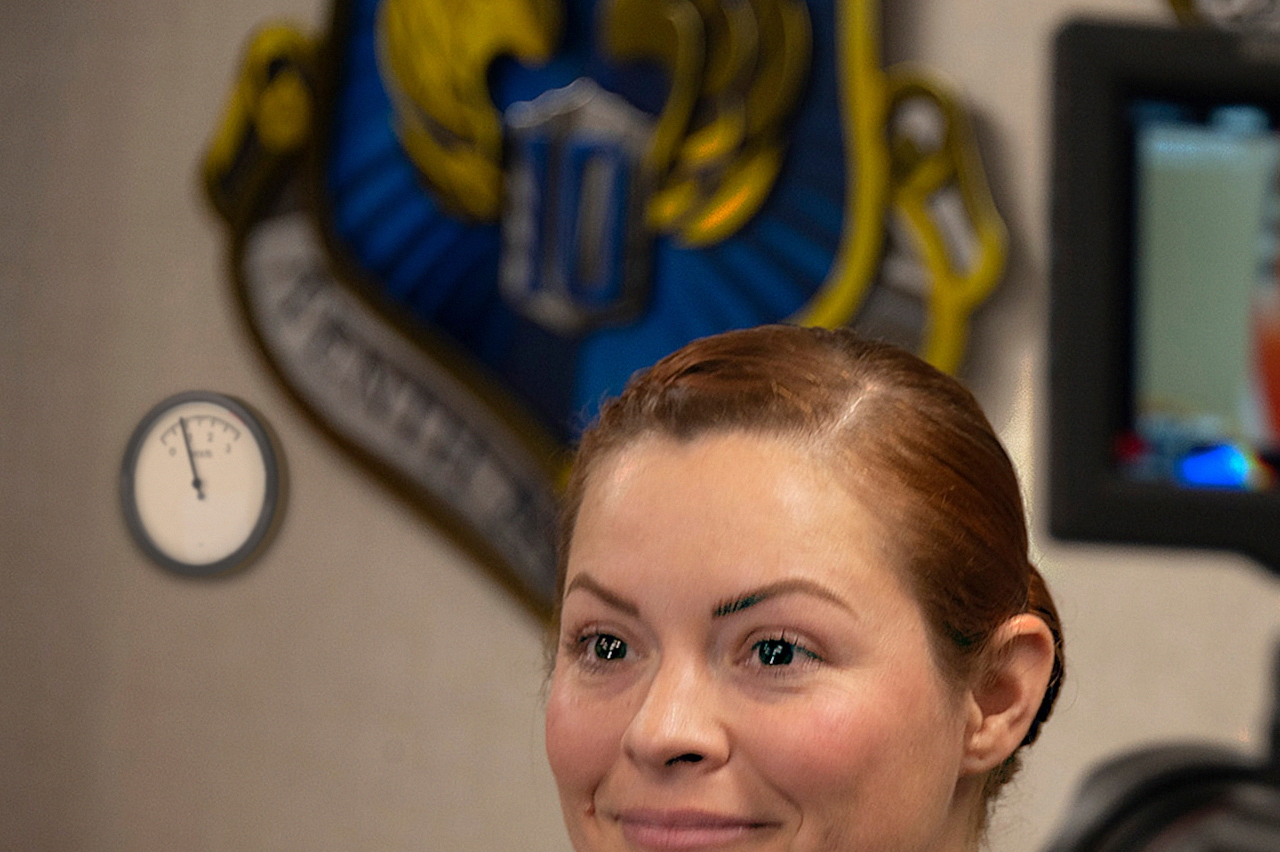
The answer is 1 V
